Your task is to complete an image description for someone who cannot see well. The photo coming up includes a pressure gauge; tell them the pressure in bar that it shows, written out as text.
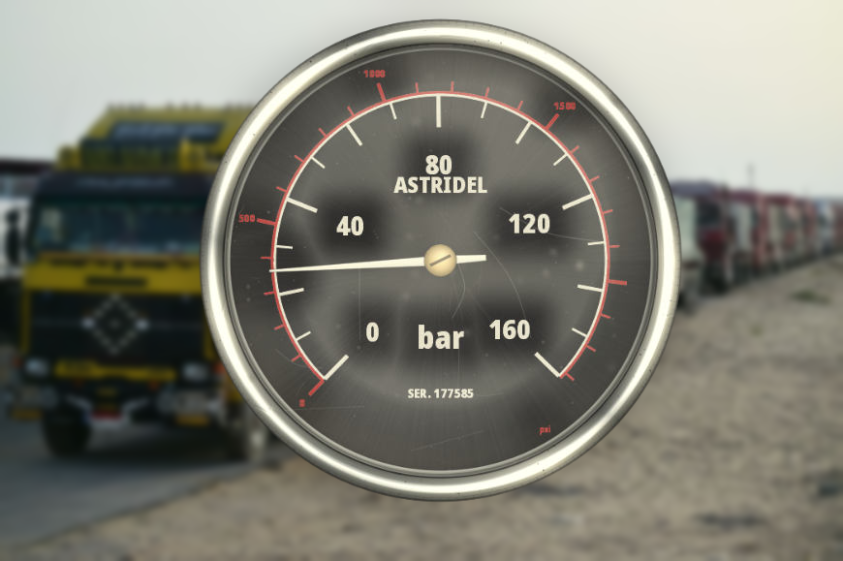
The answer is 25 bar
